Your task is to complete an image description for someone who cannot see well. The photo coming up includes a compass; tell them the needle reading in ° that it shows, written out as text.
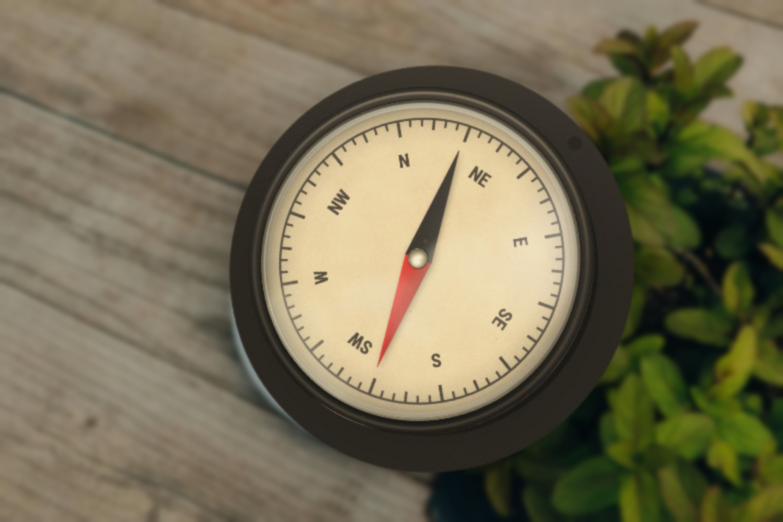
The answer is 210 °
